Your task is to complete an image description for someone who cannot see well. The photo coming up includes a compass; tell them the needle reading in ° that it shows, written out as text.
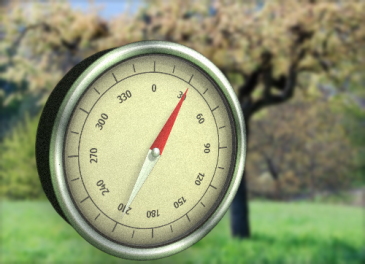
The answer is 30 °
